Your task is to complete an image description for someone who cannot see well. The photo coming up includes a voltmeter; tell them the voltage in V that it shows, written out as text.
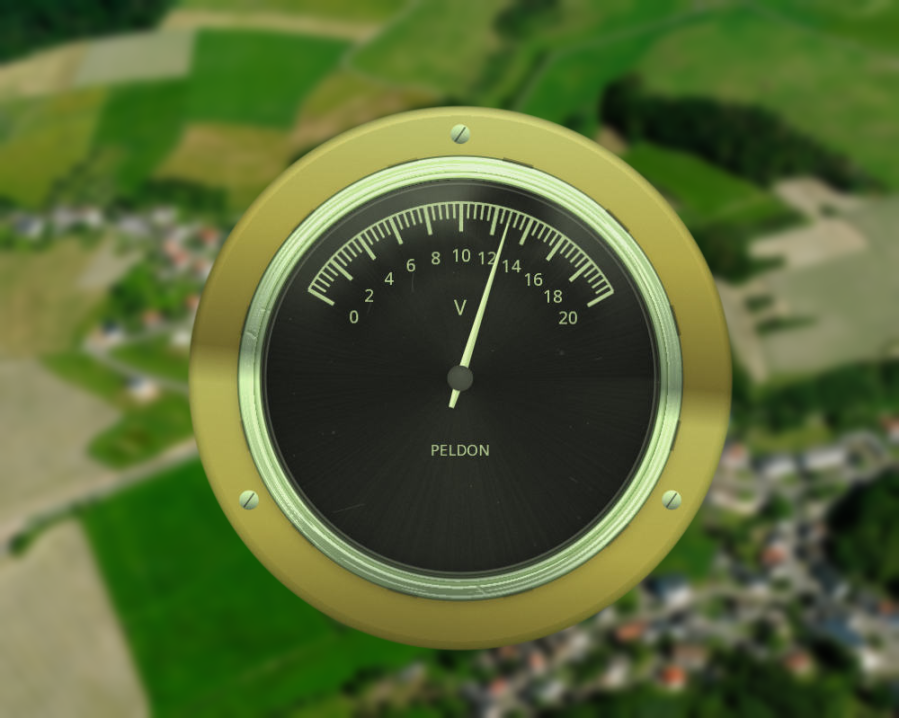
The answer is 12.8 V
